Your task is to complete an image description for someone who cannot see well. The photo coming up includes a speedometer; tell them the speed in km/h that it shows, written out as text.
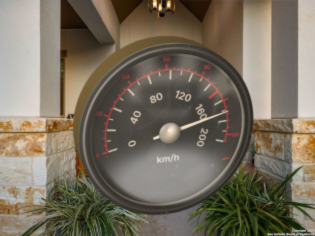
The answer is 170 km/h
